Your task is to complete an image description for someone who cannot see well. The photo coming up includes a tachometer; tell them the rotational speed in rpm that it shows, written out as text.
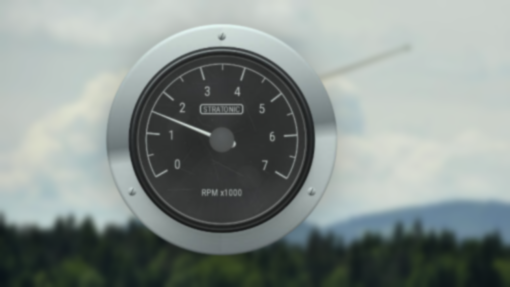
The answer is 1500 rpm
